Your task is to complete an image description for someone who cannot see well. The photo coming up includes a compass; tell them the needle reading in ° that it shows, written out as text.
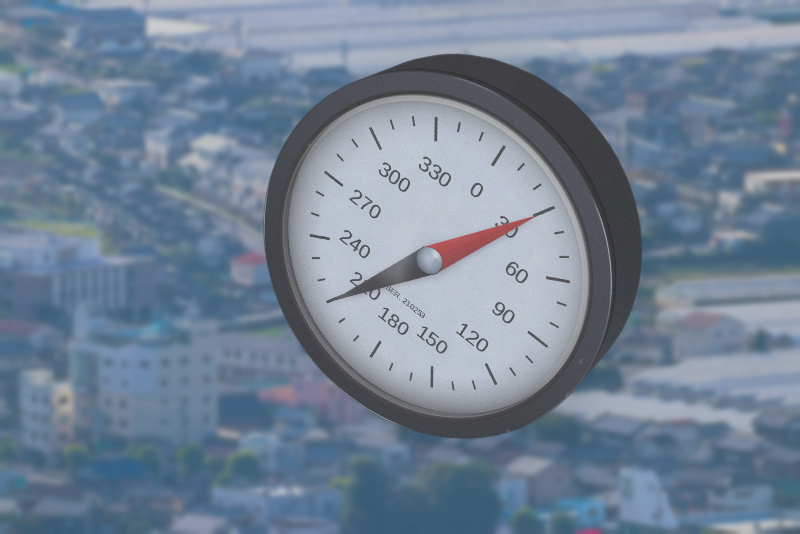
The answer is 30 °
